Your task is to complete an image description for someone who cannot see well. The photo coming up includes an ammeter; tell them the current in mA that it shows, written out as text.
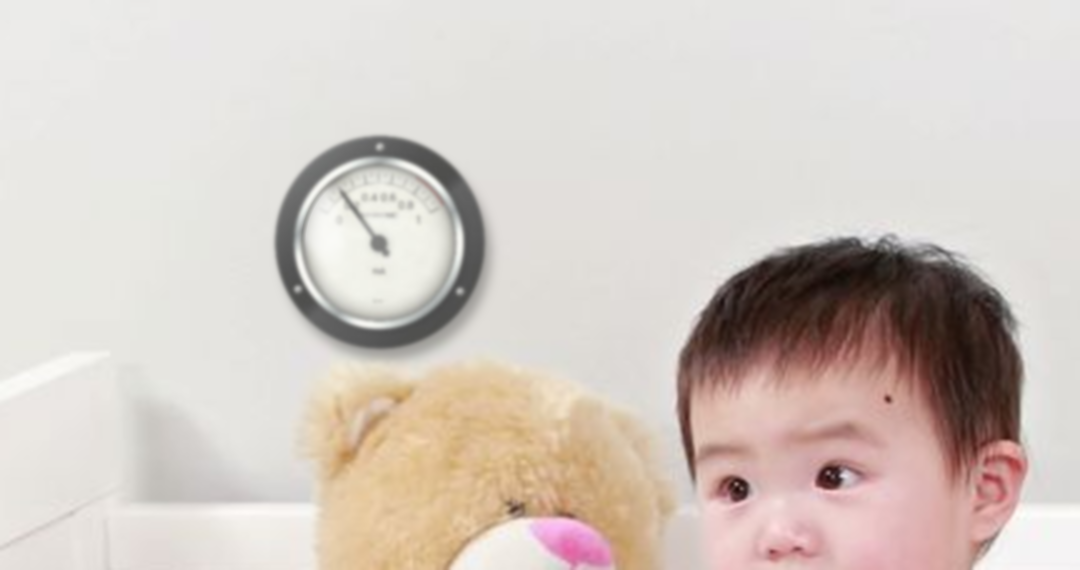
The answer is 0.2 mA
